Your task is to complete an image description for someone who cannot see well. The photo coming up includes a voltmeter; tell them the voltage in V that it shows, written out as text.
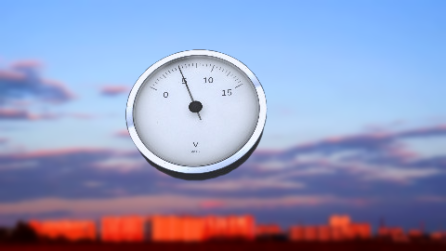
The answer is 5 V
